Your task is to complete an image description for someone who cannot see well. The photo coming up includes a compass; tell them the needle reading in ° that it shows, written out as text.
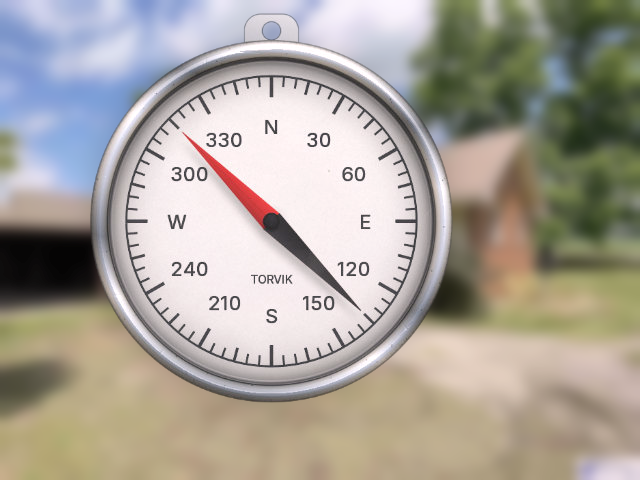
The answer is 315 °
